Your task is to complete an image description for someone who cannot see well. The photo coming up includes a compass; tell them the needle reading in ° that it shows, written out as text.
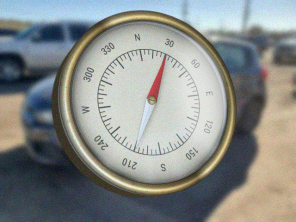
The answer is 30 °
